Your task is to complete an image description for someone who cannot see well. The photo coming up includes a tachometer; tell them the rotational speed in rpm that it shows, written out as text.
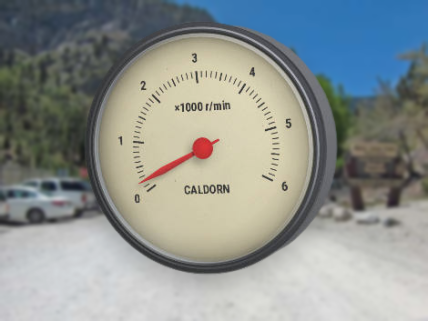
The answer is 200 rpm
